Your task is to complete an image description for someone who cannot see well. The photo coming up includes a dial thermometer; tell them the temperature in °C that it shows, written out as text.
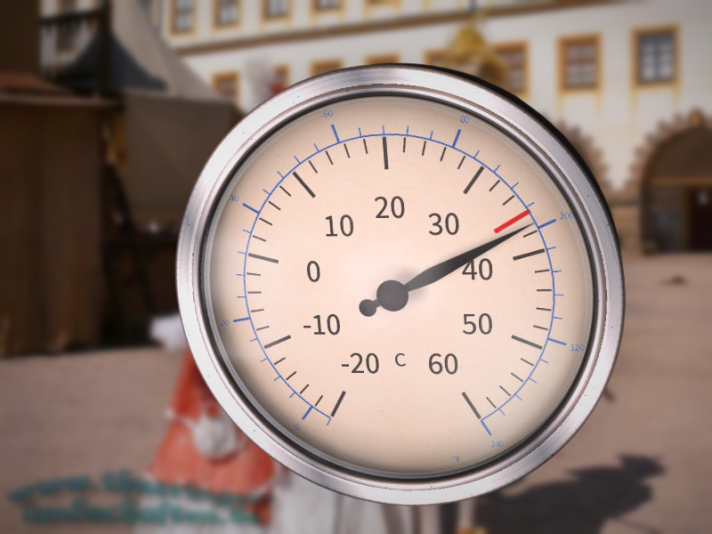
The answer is 37 °C
